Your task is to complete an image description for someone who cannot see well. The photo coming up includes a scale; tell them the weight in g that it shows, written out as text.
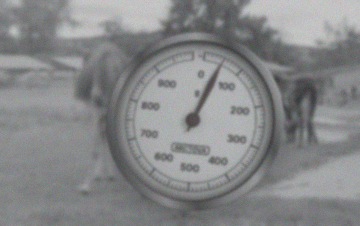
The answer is 50 g
